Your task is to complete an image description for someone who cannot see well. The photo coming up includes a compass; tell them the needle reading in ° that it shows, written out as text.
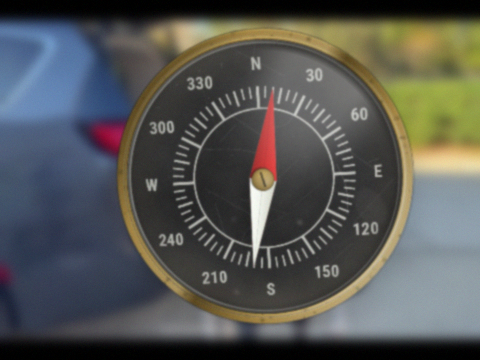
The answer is 10 °
